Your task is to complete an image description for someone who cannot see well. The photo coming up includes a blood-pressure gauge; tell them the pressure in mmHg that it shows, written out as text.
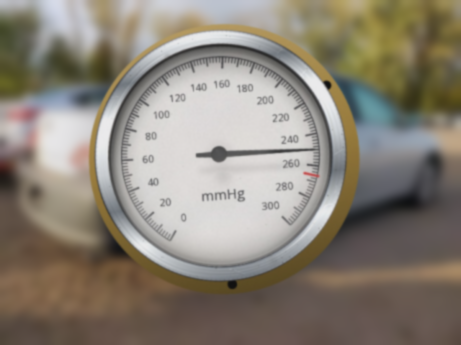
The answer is 250 mmHg
